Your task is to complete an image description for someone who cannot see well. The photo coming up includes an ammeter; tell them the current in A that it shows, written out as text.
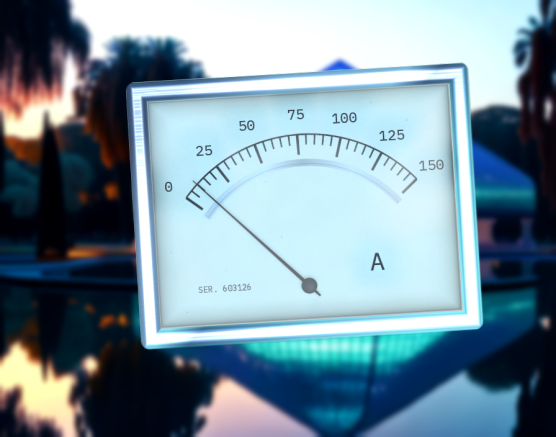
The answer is 10 A
